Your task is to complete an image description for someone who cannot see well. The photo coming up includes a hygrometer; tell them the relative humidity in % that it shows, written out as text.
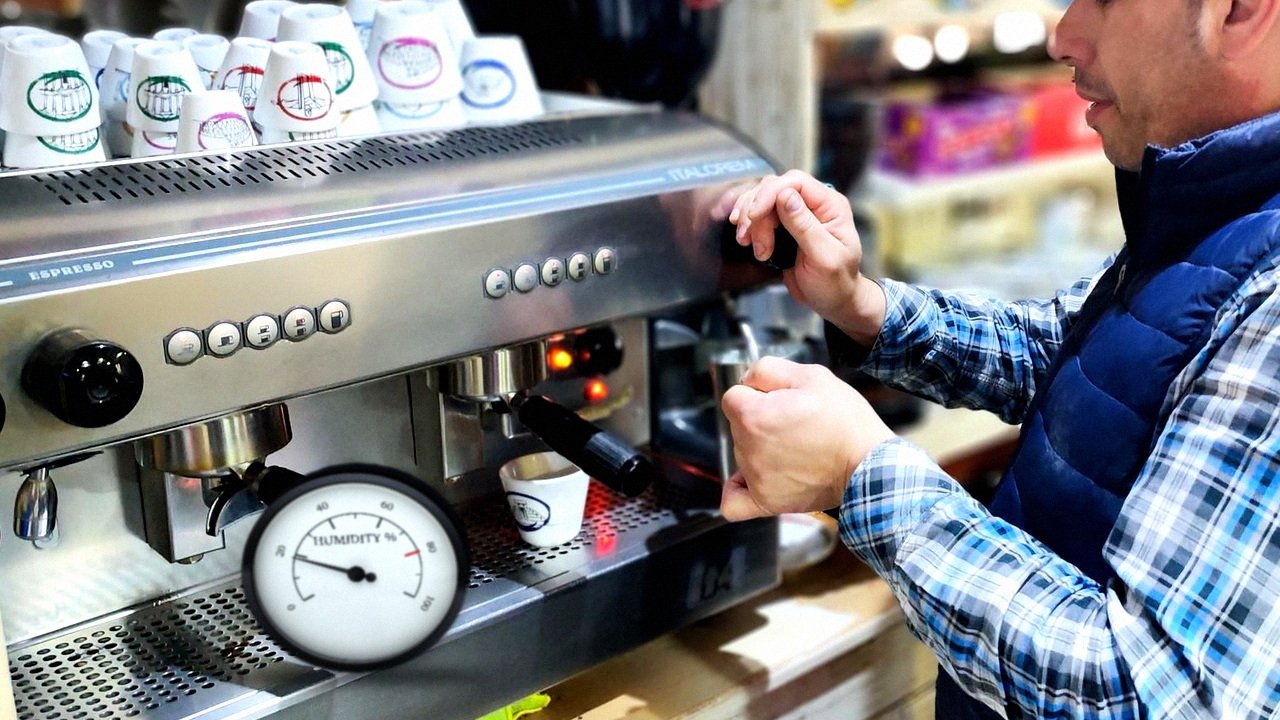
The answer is 20 %
